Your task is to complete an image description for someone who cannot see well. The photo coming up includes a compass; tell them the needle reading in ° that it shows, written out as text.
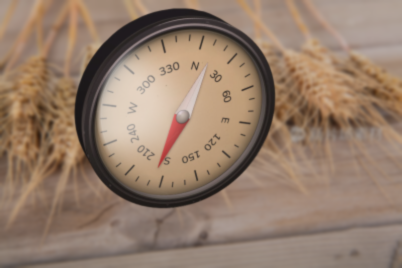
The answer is 190 °
